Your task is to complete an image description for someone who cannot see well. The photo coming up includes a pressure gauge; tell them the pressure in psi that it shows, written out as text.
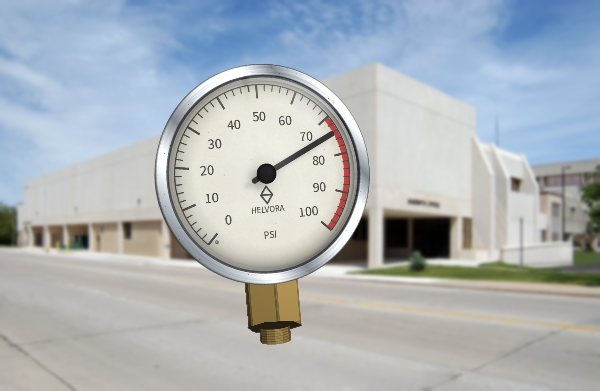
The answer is 74 psi
